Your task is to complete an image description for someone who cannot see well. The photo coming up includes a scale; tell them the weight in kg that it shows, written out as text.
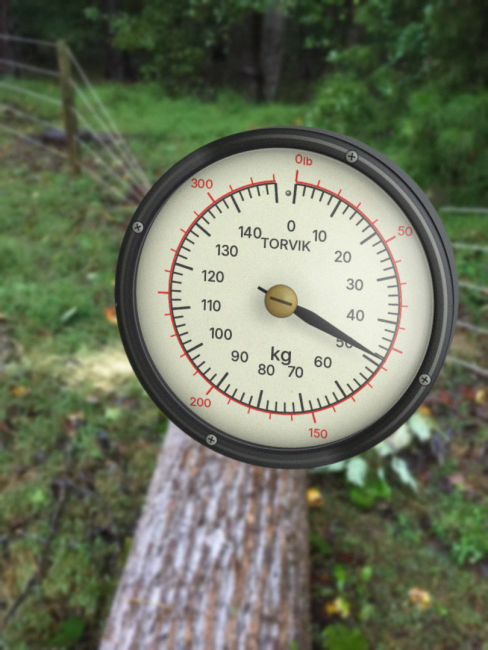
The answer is 48 kg
